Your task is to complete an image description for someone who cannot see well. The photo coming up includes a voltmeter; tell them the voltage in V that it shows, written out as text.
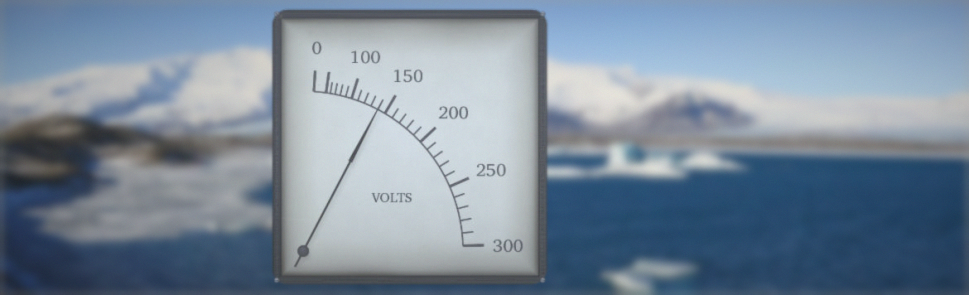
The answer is 140 V
